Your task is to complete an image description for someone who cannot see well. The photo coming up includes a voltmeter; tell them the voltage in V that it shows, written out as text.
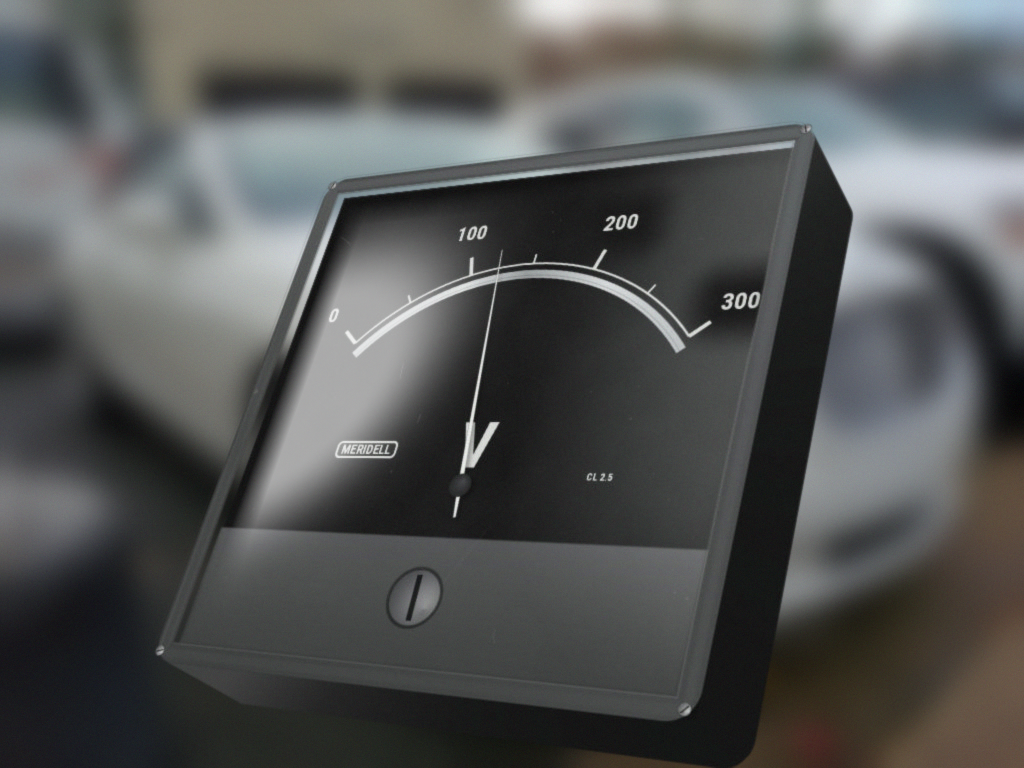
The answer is 125 V
